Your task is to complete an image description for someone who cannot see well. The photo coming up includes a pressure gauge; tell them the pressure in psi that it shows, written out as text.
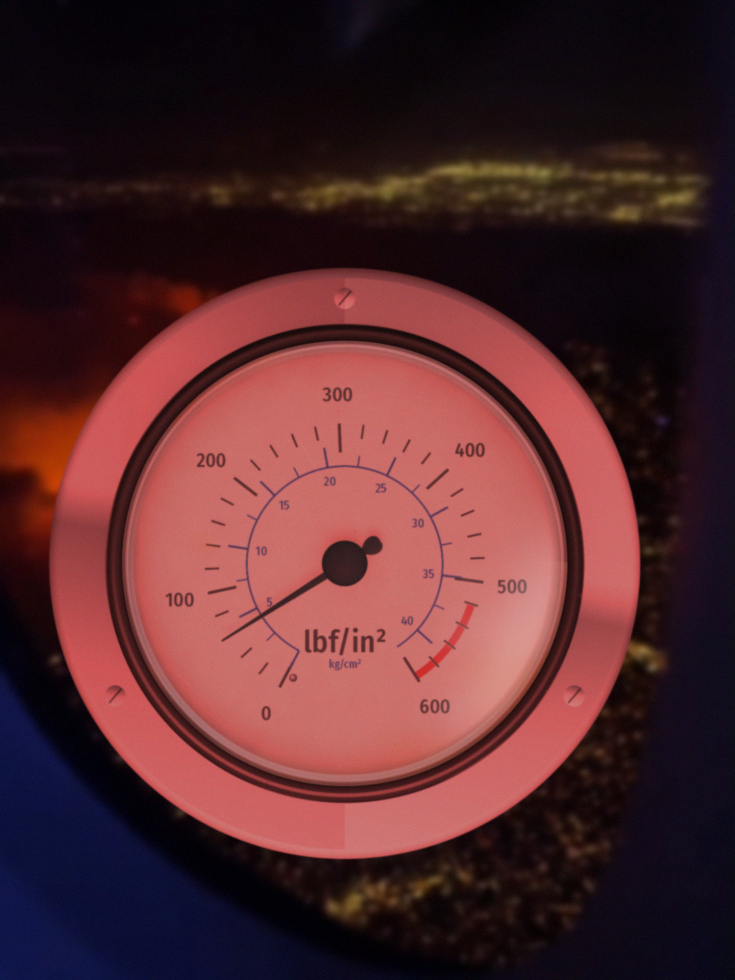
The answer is 60 psi
